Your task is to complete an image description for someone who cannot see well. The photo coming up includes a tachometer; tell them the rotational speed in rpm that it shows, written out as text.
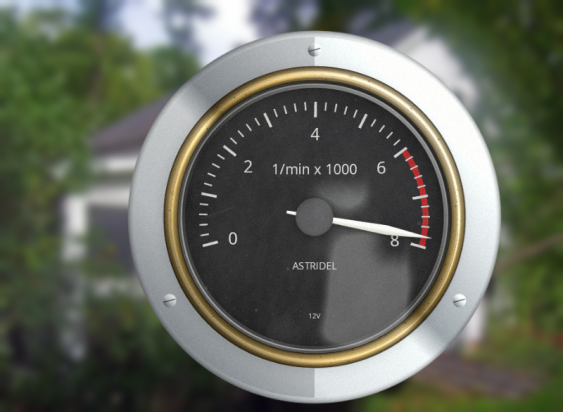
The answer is 7800 rpm
